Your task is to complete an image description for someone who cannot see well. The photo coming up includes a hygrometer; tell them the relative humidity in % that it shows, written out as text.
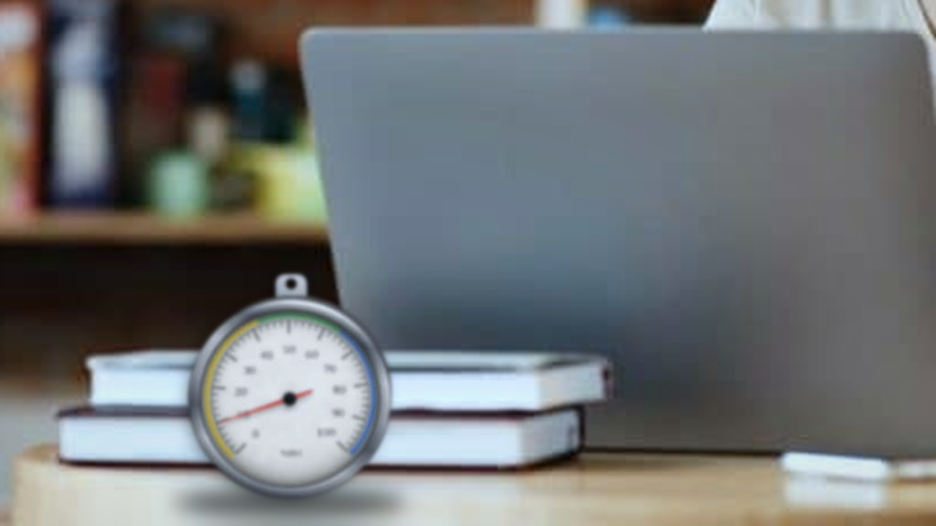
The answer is 10 %
